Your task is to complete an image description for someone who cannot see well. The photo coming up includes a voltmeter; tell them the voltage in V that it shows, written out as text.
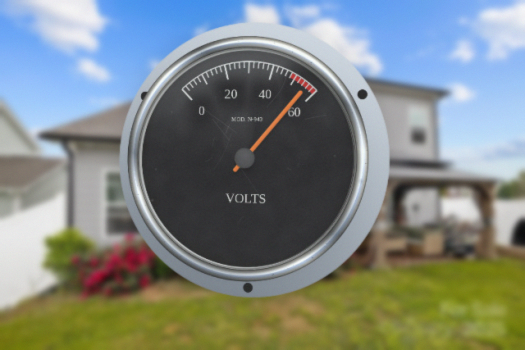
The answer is 56 V
